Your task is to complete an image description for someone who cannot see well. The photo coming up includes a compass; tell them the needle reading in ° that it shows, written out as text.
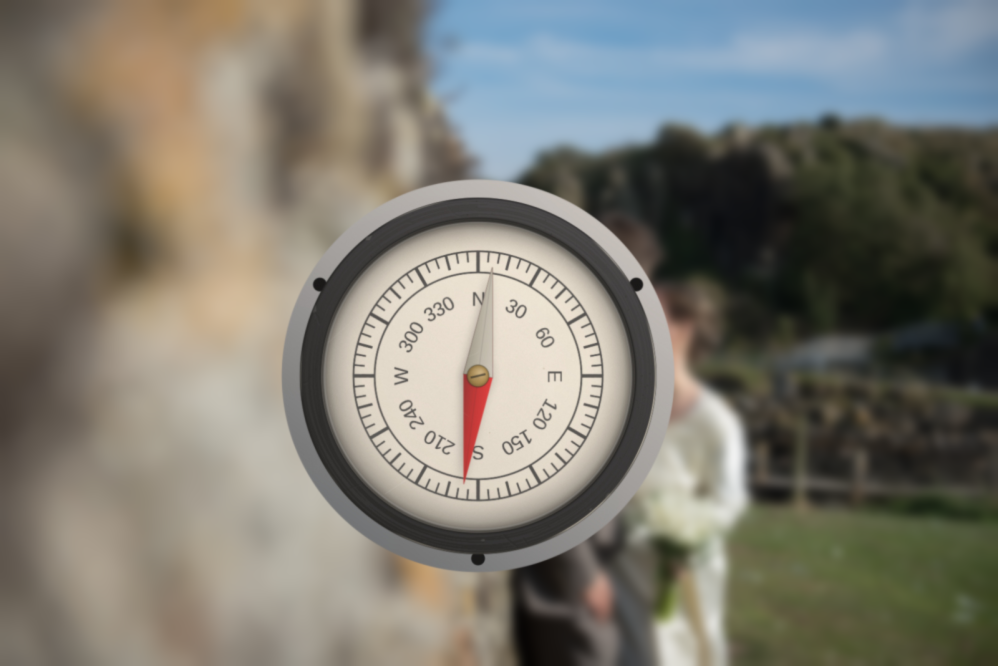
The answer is 187.5 °
